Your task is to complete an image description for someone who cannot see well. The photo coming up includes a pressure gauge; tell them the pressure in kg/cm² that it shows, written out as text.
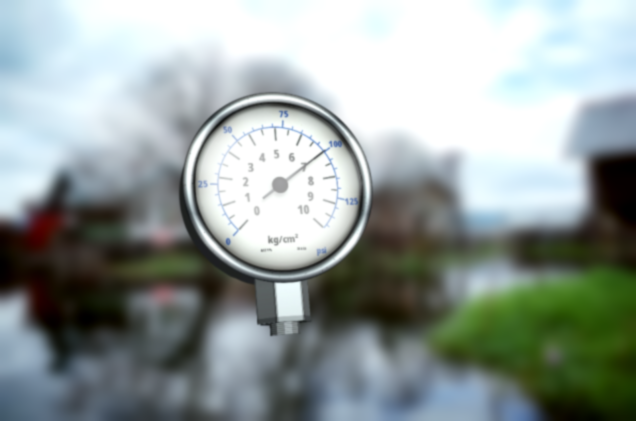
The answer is 7 kg/cm²
